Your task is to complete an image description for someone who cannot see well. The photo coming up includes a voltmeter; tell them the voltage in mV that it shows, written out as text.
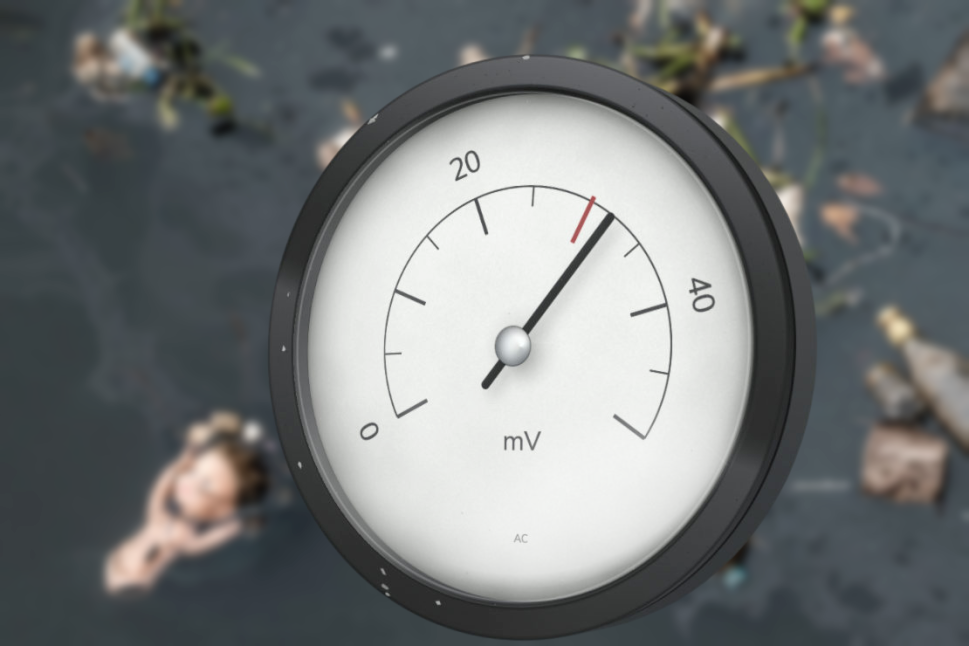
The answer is 32.5 mV
